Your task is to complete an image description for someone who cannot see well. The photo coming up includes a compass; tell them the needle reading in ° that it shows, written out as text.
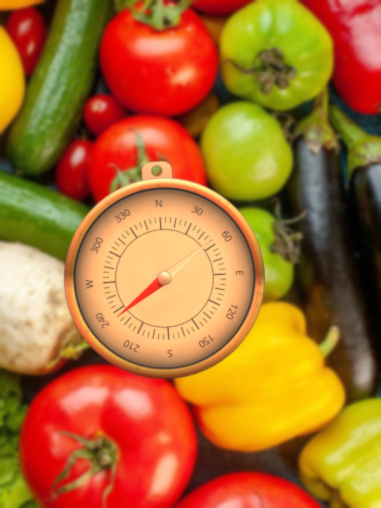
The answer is 235 °
